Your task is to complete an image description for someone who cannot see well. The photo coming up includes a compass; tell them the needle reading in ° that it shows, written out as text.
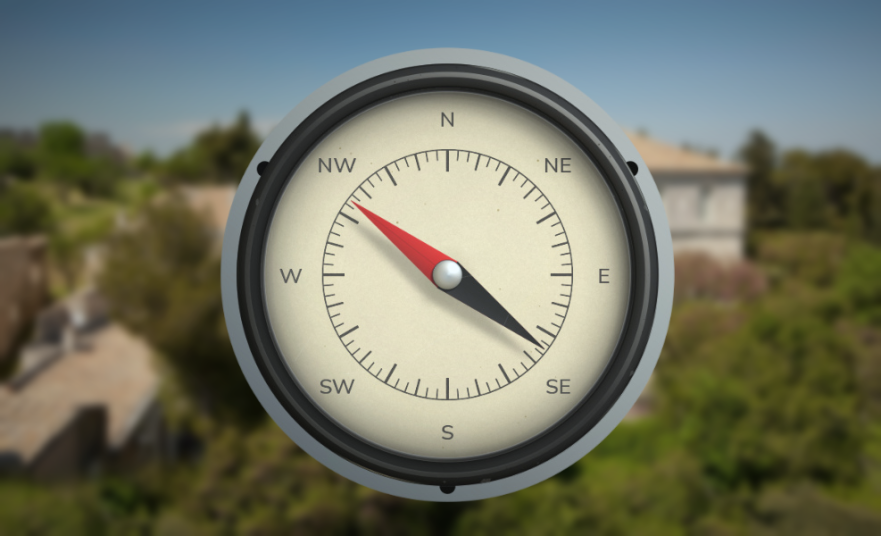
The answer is 307.5 °
